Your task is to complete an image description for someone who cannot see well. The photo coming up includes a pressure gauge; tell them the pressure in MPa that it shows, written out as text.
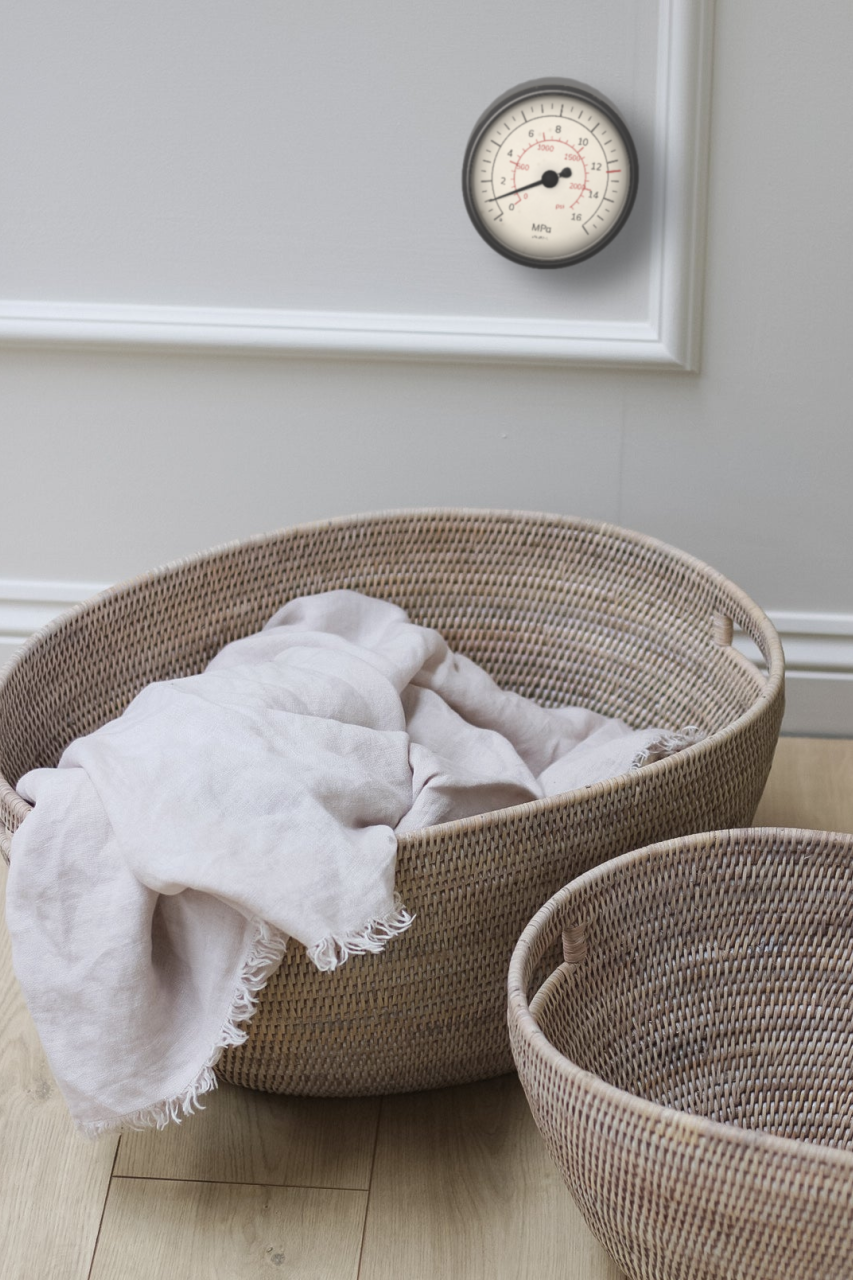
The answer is 1 MPa
